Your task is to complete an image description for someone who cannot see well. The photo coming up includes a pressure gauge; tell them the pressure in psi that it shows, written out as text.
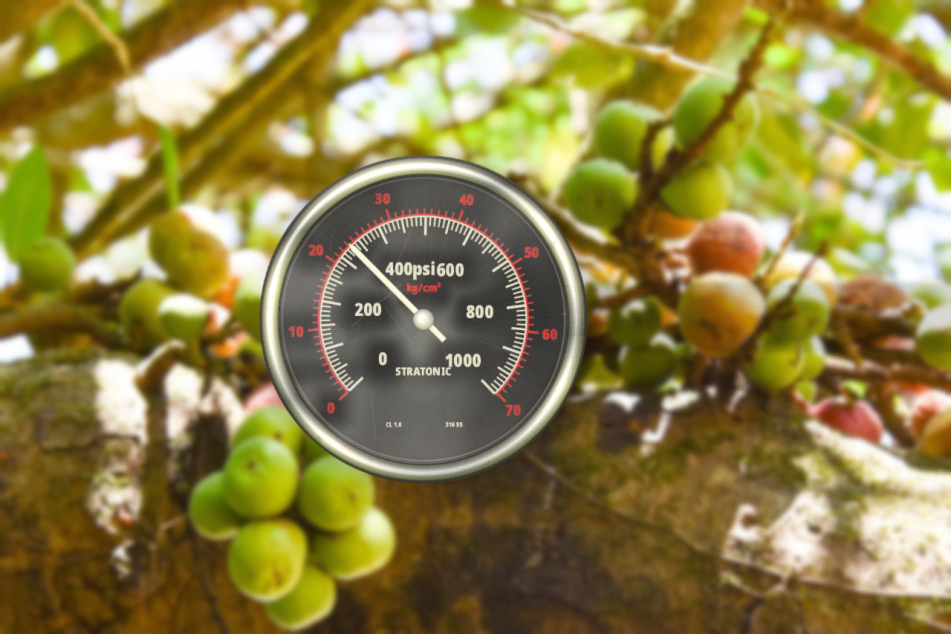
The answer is 330 psi
